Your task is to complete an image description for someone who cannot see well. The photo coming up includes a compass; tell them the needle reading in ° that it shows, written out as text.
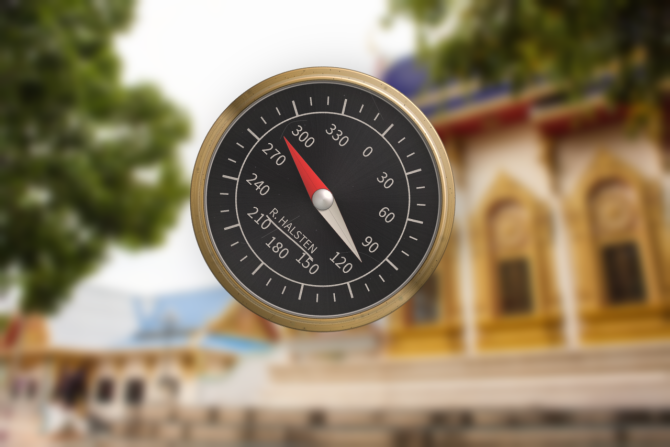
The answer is 285 °
